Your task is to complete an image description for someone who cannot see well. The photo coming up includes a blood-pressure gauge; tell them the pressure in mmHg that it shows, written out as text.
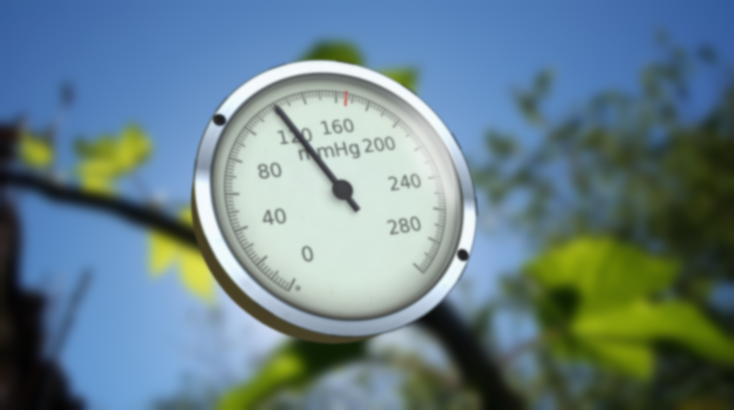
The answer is 120 mmHg
